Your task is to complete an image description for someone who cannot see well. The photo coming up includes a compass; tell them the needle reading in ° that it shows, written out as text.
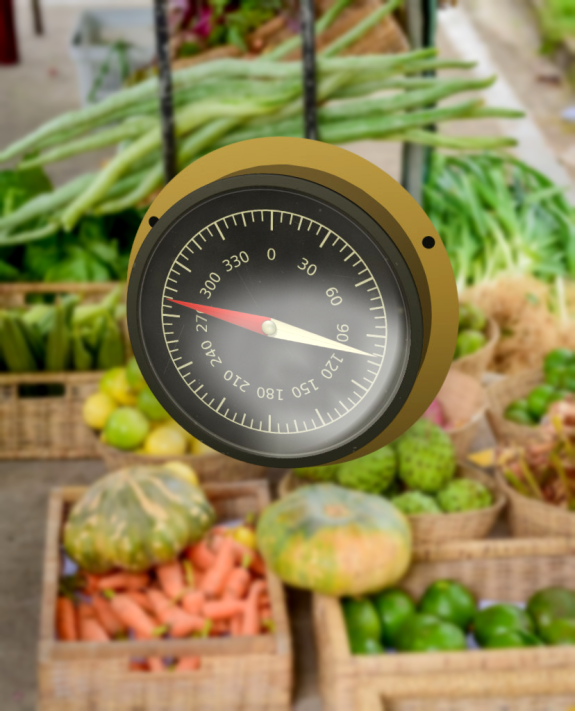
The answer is 280 °
